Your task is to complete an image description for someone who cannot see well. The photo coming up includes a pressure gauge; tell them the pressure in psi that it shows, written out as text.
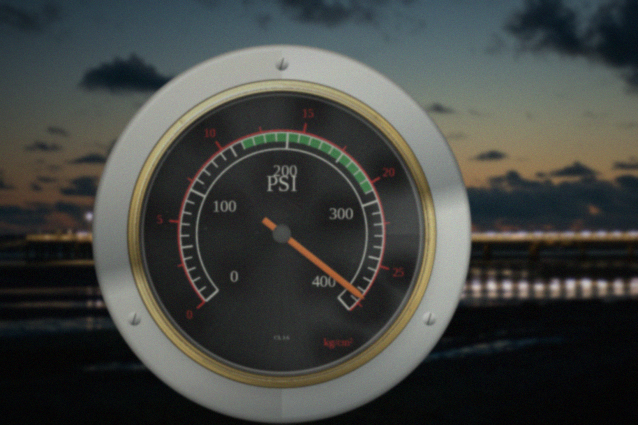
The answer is 385 psi
